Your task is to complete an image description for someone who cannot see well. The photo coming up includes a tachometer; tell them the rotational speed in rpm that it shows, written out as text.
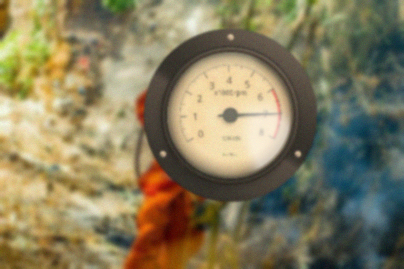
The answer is 7000 rpm
